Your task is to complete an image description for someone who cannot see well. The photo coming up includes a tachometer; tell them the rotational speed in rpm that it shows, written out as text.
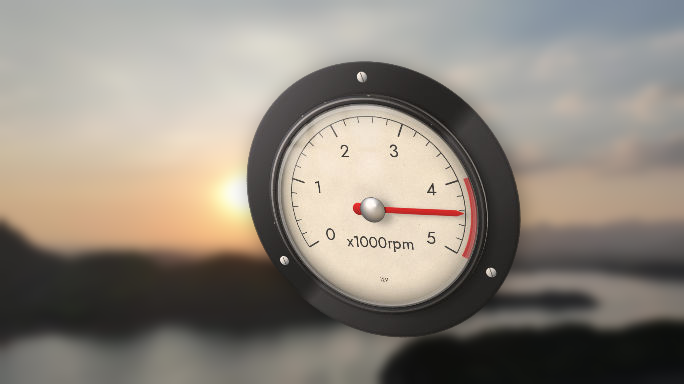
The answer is 4400 rpm
